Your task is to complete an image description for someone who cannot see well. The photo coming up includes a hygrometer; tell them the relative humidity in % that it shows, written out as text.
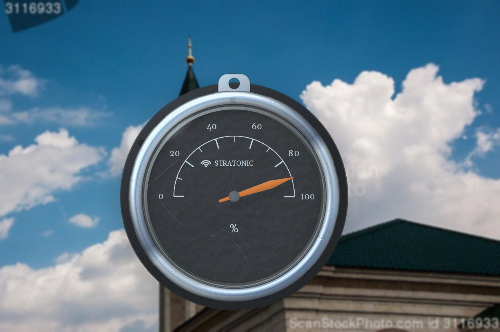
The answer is 90 %
